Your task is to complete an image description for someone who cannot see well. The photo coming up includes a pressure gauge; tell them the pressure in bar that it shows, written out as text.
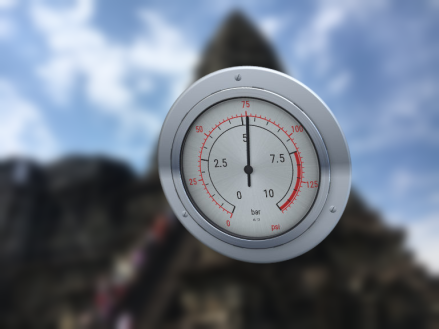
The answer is 5.25 bar
